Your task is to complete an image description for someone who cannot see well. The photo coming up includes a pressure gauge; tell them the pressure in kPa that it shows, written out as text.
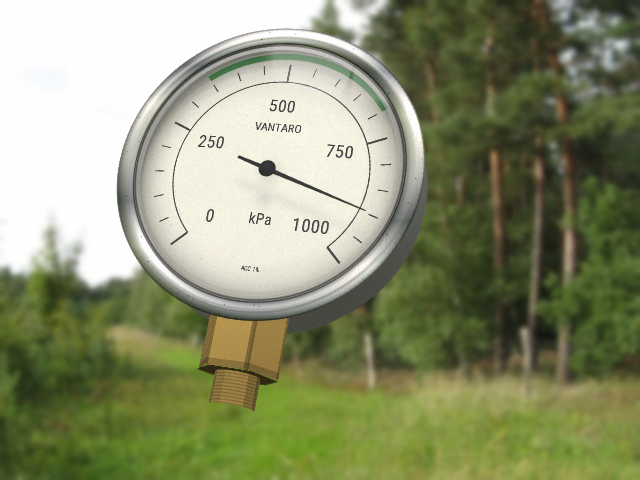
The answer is 900 kPa
